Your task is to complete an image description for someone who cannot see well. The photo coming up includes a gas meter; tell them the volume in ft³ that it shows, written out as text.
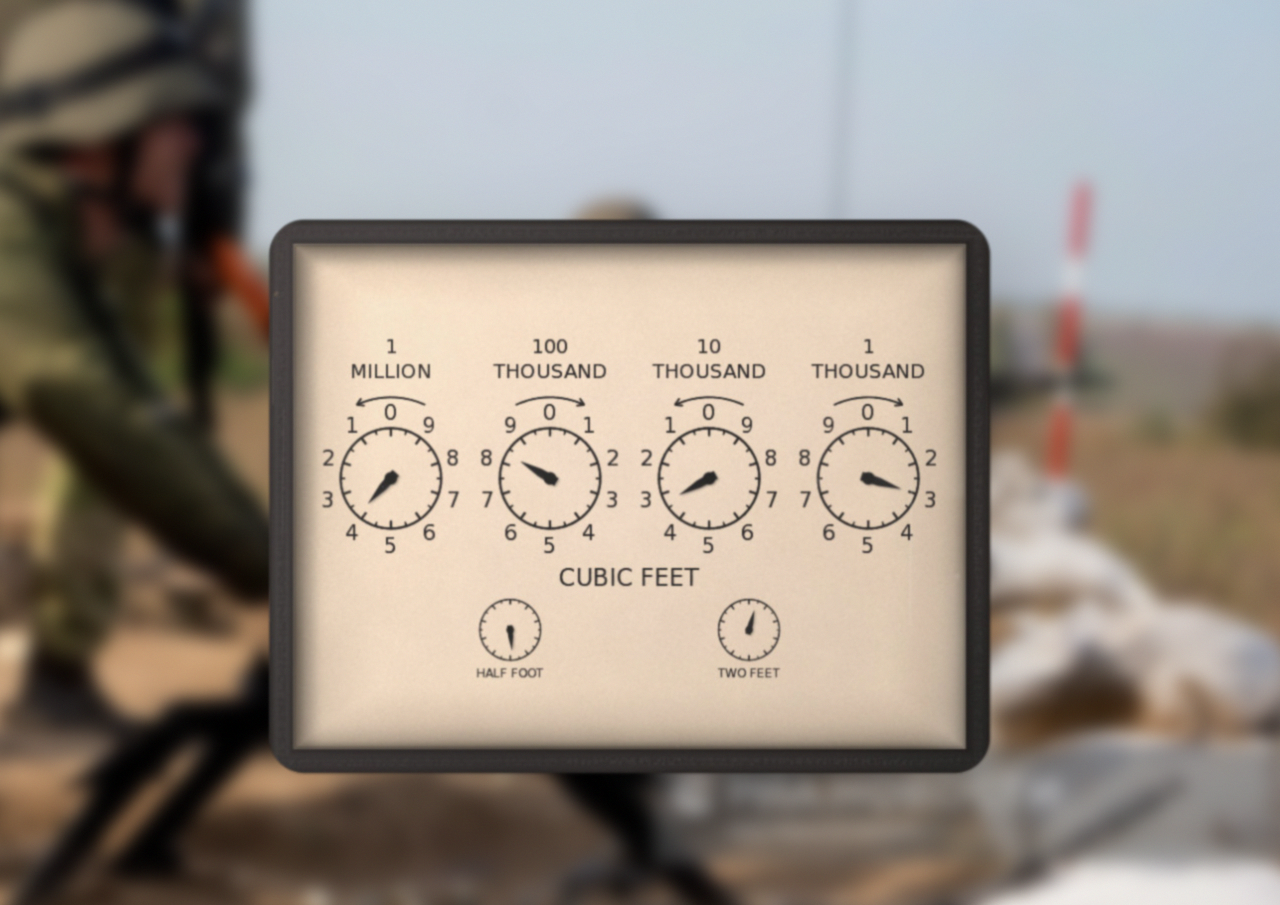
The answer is 383300 ft³
